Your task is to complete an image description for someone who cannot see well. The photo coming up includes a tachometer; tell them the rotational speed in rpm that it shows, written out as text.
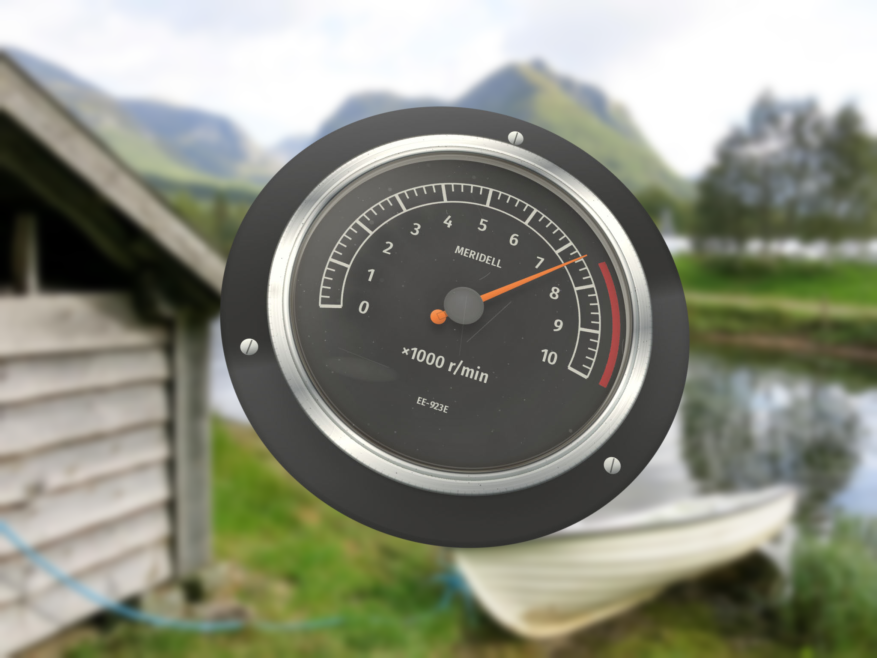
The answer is 7400 rpm
